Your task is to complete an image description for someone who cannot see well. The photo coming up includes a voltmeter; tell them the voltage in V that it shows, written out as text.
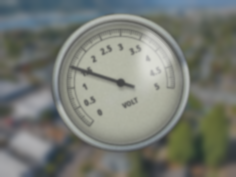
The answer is 1.5 V
